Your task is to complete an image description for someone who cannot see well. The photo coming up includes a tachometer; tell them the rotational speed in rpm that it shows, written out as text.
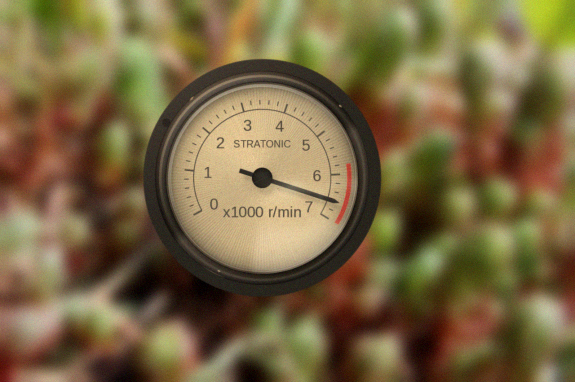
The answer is 6600 rpm
